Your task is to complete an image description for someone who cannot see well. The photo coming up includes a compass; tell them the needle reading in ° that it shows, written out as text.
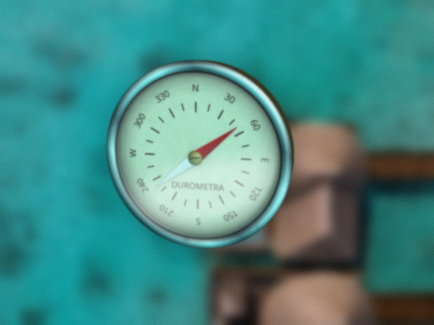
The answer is 52.5 °
